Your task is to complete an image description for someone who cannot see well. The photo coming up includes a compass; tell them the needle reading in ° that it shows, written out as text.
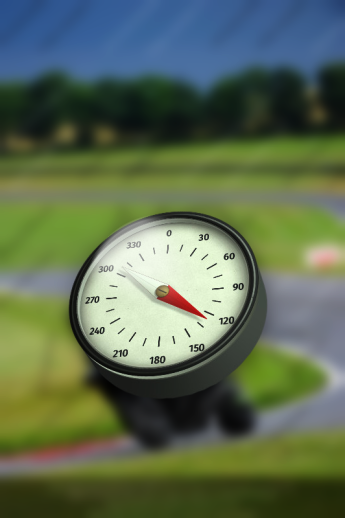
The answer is 127.5 °
